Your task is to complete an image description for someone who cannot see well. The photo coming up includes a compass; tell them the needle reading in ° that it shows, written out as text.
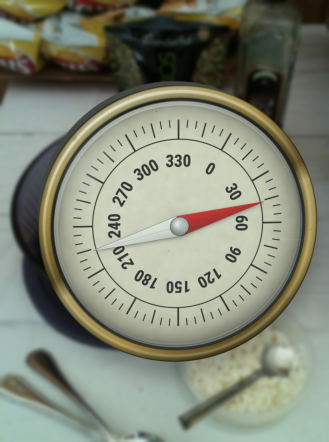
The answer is 45 °
